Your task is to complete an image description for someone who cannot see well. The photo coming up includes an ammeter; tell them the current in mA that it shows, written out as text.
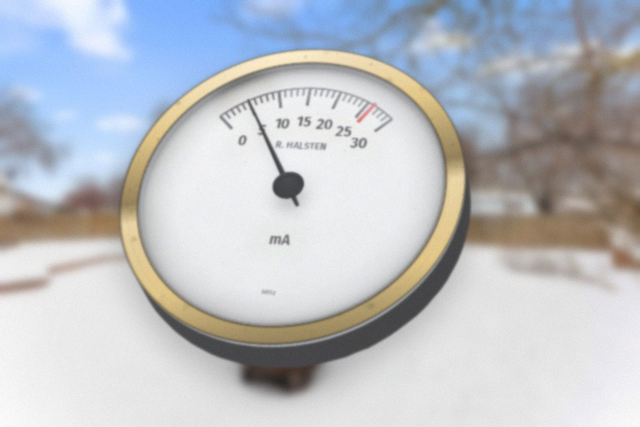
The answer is 5 mA
